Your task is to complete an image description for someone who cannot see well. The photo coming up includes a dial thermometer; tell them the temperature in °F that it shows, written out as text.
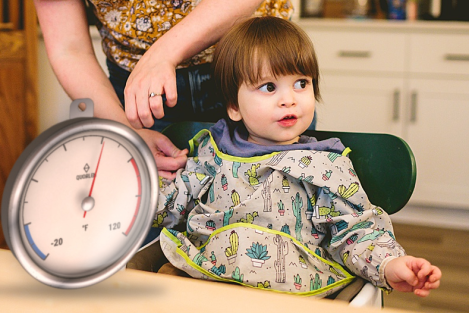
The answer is 60 °F
